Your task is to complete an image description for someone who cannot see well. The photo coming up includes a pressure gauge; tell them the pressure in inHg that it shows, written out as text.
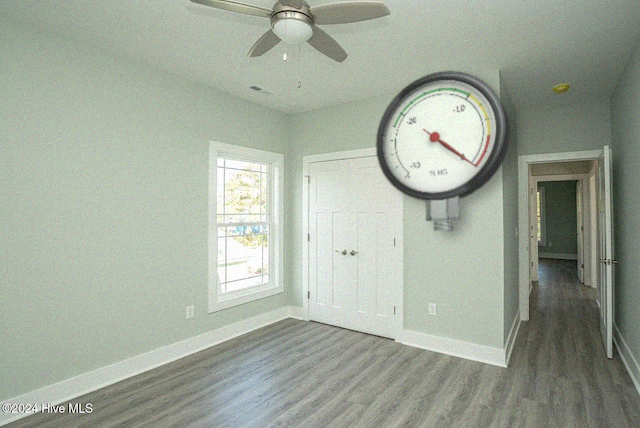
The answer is 0 inHg
